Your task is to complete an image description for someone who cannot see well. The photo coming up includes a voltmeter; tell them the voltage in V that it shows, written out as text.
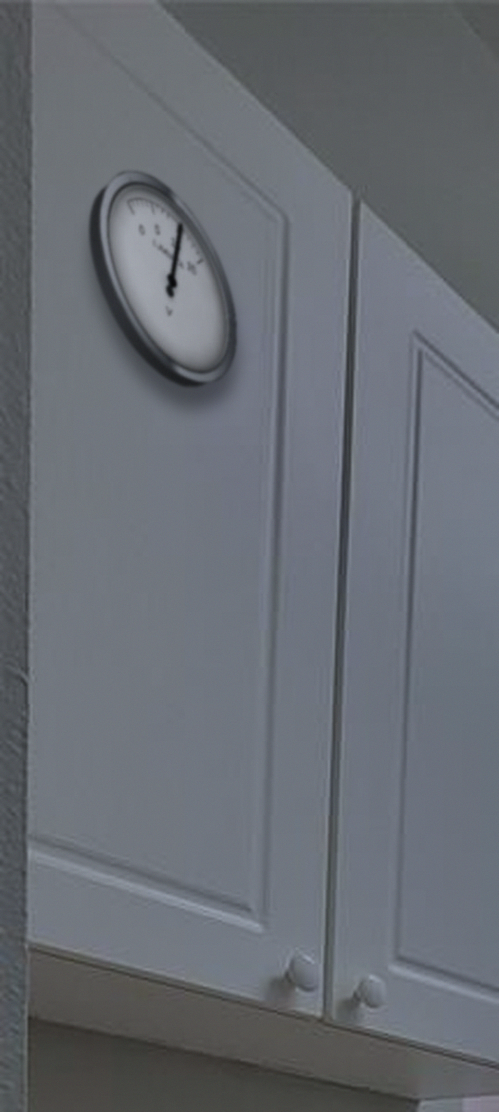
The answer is 10 V
